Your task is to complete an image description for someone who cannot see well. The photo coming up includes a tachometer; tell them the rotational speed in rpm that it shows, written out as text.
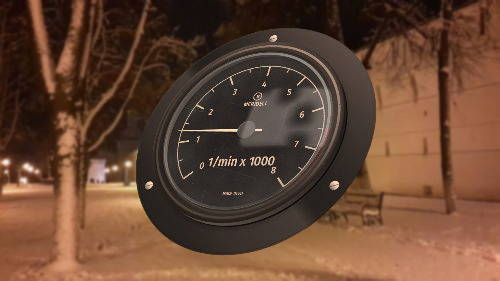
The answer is 1250 rpm
